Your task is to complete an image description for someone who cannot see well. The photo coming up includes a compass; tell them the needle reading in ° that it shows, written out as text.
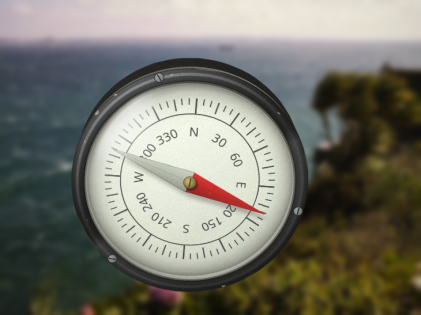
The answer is 110 °
